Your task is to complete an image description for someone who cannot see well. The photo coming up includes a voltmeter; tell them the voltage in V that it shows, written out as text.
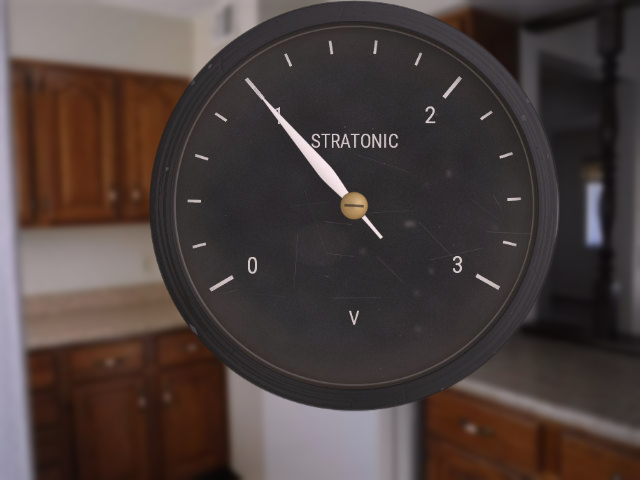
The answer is 1 V
